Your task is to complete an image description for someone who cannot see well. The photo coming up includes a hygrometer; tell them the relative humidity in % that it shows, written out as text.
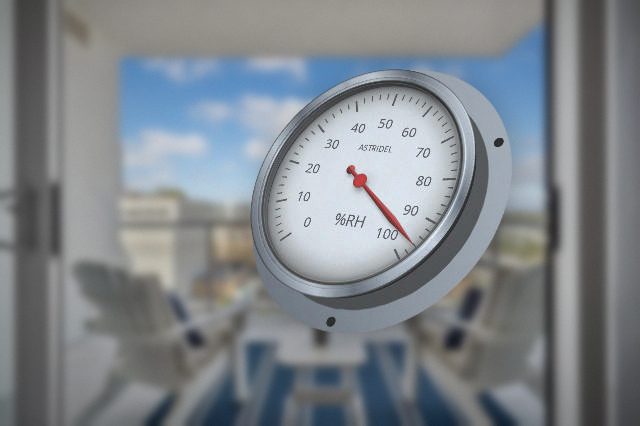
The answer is 96 %
